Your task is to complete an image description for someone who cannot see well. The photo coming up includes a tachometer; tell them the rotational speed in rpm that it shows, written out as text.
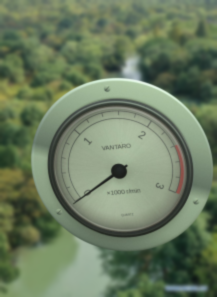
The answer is 0 rpm
